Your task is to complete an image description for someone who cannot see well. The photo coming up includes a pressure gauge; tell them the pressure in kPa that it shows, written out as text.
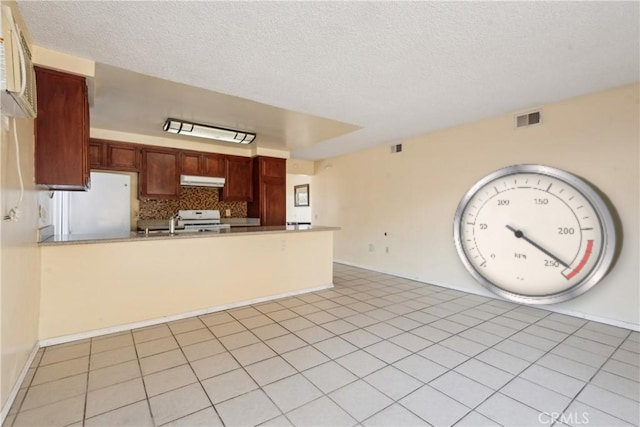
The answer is 240 kPa
